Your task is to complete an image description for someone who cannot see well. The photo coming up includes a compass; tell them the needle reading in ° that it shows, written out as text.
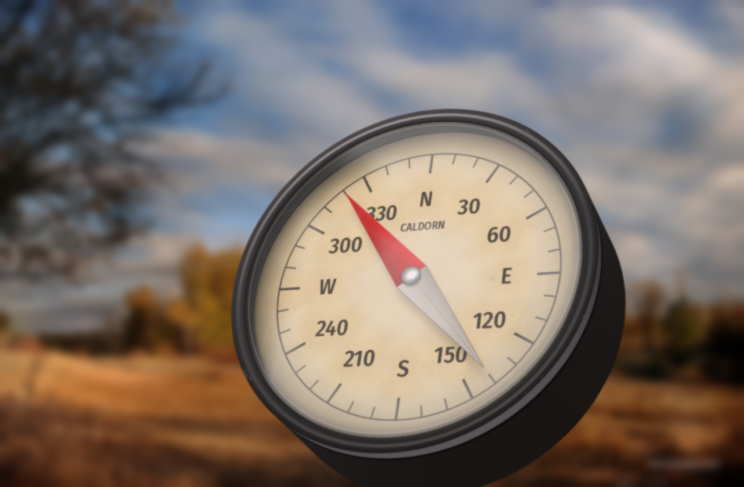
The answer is 320 °
